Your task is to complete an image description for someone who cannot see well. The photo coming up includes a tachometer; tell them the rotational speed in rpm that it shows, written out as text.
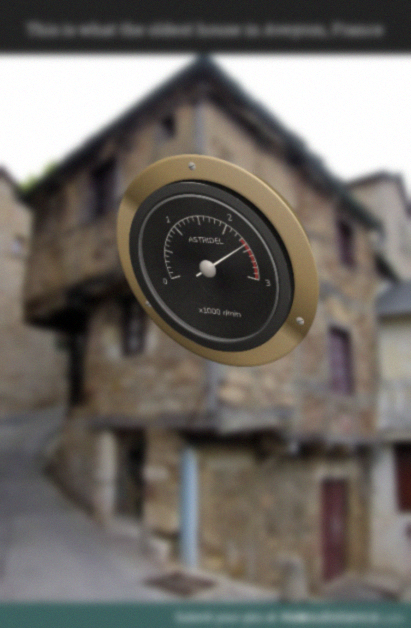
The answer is 2400 rpm
